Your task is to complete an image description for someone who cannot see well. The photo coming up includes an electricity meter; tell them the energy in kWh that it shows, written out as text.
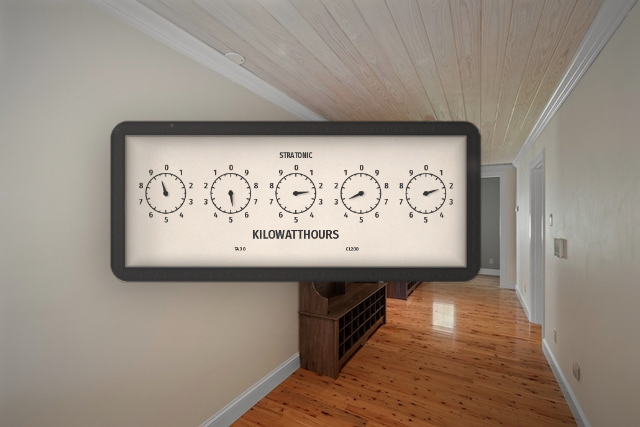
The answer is 95232 kWh
